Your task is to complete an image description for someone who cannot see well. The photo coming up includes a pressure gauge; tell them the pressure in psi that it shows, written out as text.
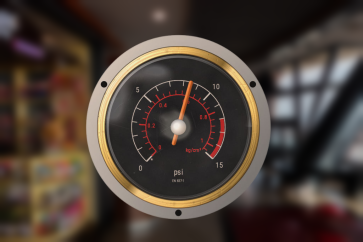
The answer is 8.5 psi
